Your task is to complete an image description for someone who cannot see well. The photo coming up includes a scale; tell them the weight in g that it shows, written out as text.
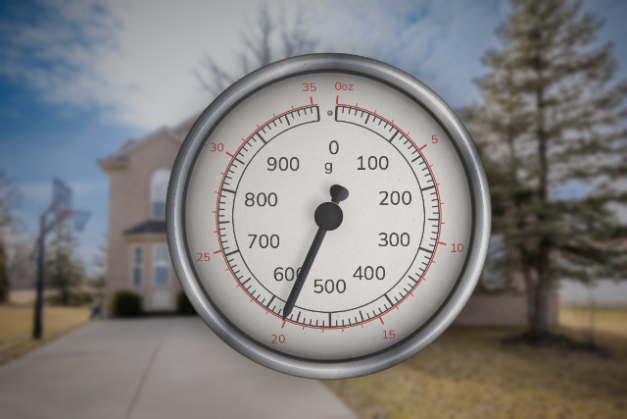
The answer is 570 g
